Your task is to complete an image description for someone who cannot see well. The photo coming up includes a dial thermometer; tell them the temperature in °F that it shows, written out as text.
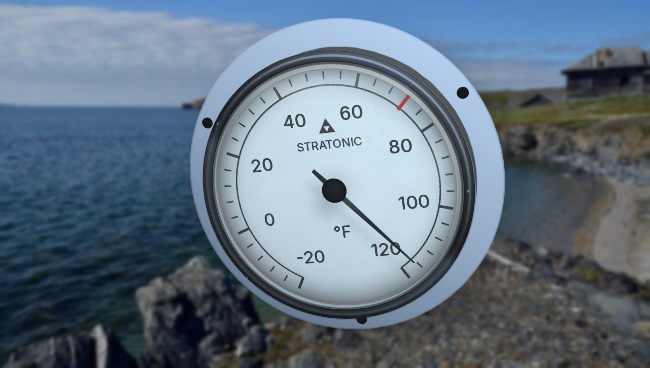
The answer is 116 °F
